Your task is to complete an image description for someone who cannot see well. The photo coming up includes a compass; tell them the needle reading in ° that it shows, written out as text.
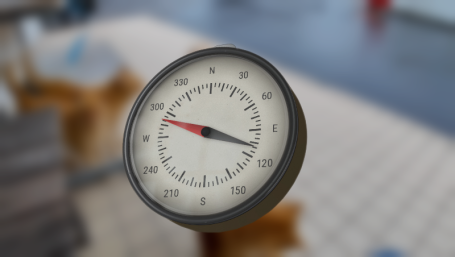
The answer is 290 °
